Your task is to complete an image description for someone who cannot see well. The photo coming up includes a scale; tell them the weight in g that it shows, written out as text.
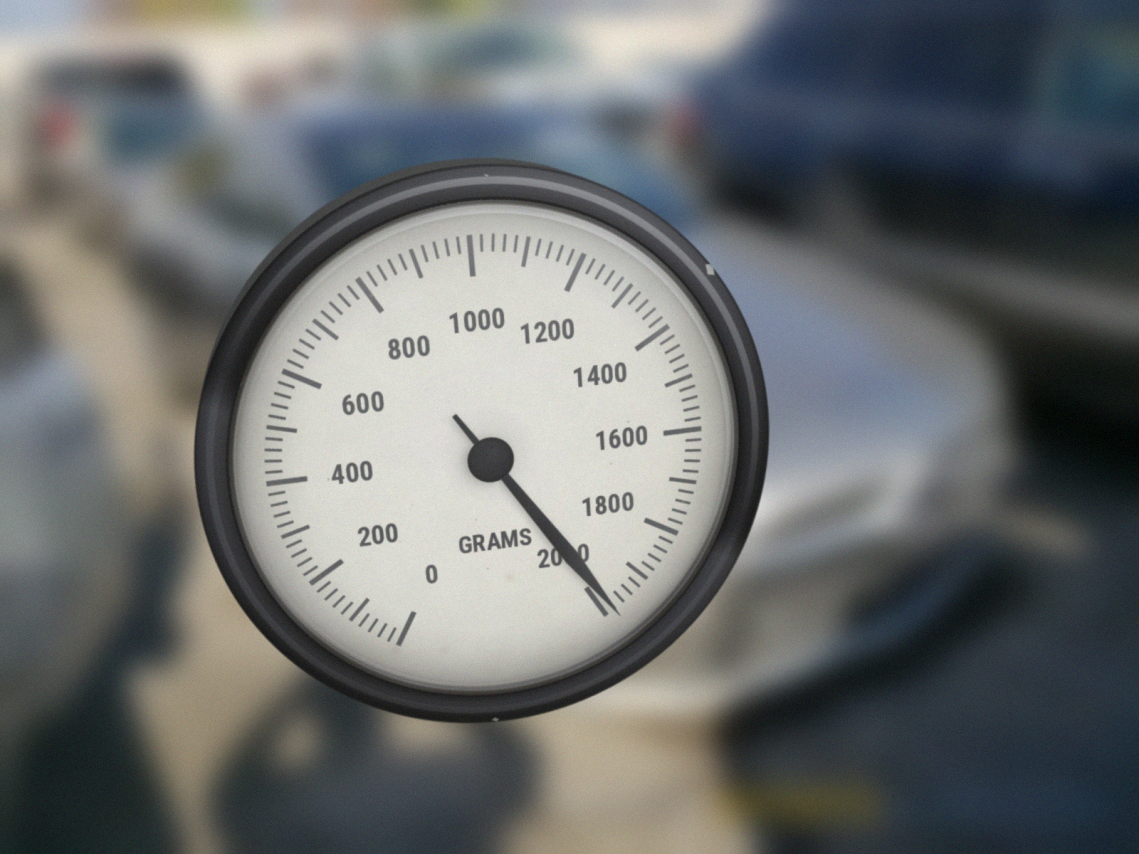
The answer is 1980 g
